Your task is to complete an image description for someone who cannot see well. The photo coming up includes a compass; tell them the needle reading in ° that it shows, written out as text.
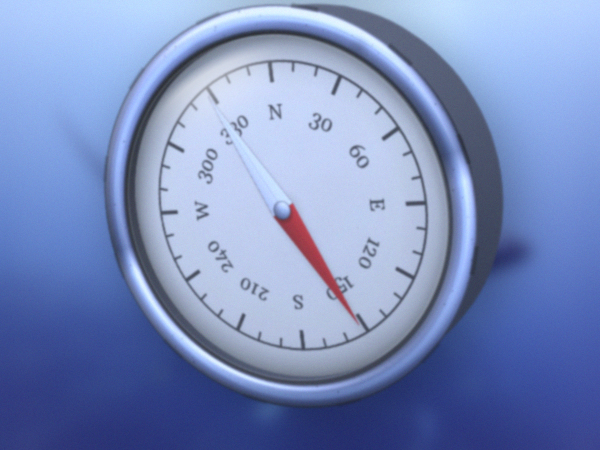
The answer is 150 °
